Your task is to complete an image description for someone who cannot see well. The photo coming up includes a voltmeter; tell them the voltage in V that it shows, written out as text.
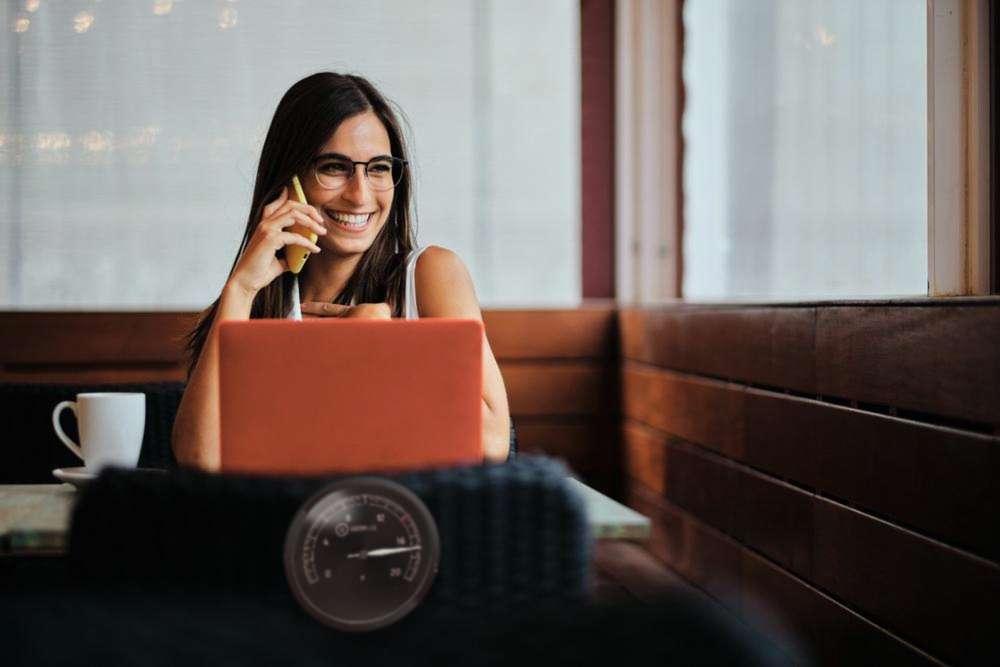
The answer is 17 V
